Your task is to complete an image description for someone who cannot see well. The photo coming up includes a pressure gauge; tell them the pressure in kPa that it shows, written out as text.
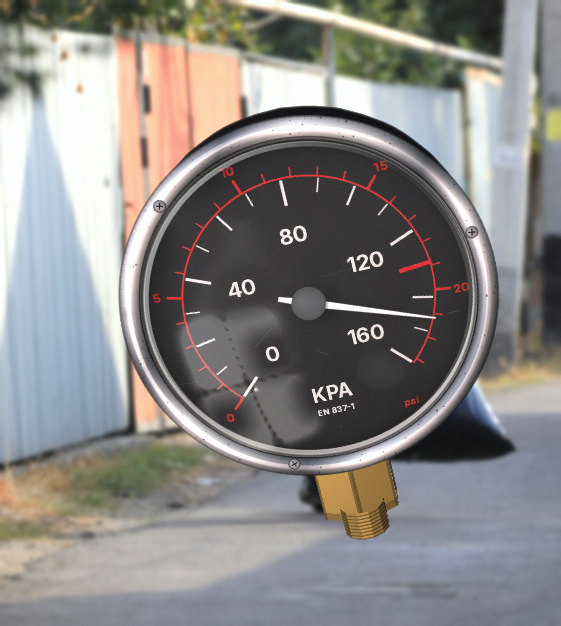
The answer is 145 kPa
